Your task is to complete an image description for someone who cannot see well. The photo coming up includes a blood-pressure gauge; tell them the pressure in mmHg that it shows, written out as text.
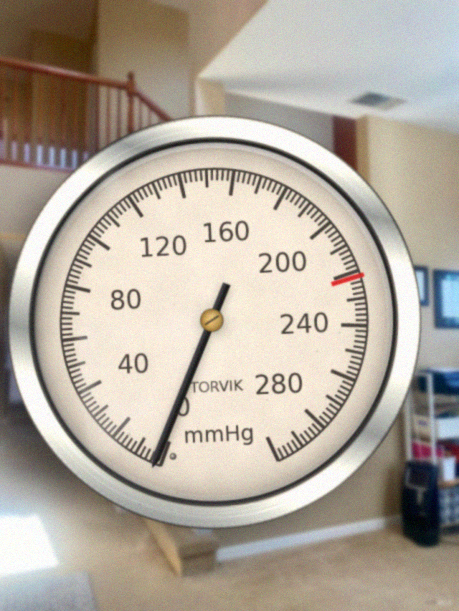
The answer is 2 mmHg
